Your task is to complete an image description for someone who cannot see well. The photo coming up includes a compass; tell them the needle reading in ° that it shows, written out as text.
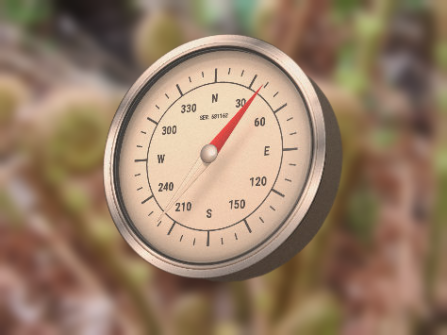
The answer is 40 °
